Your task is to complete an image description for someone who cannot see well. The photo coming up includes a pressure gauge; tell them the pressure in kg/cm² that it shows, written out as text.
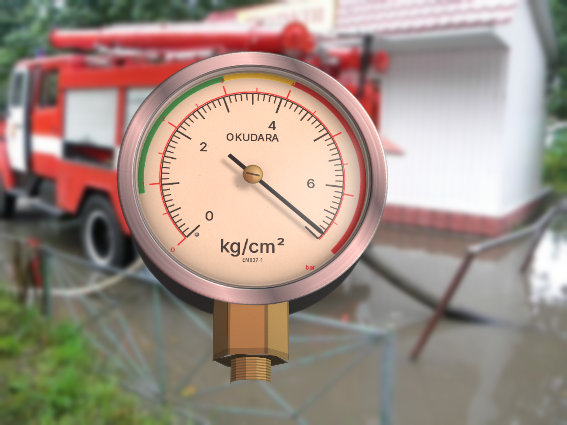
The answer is 6.9 kg/cm²
